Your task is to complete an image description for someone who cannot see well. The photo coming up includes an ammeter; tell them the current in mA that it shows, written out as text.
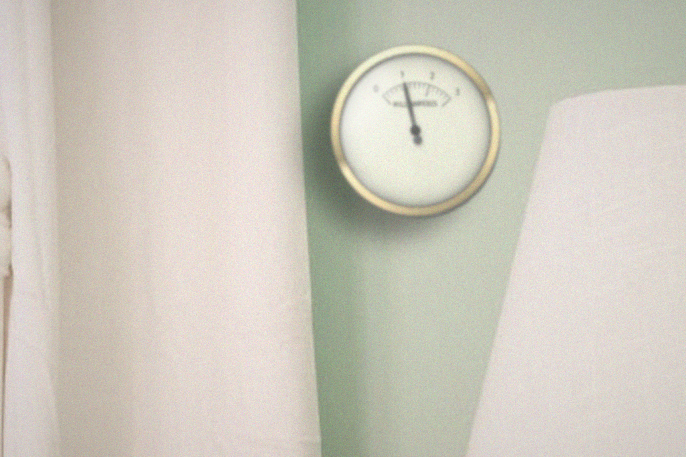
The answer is 1 mA
